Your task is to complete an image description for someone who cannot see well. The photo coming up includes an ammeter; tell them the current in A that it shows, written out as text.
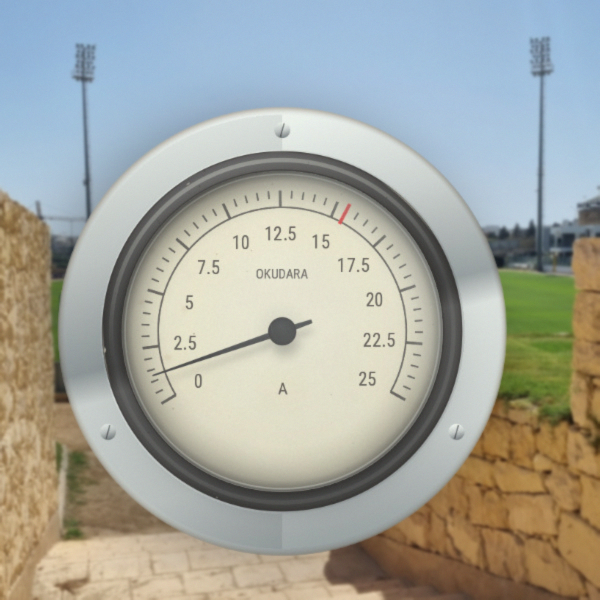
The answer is 1.25 A
